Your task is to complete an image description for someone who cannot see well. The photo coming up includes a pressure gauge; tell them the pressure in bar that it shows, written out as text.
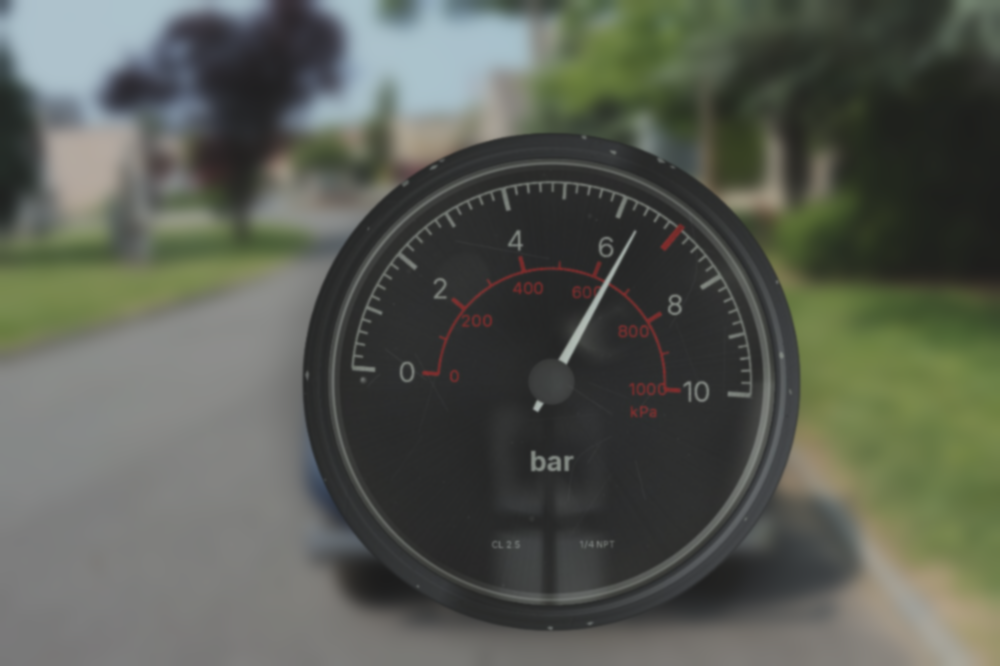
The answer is 6.4 bar
